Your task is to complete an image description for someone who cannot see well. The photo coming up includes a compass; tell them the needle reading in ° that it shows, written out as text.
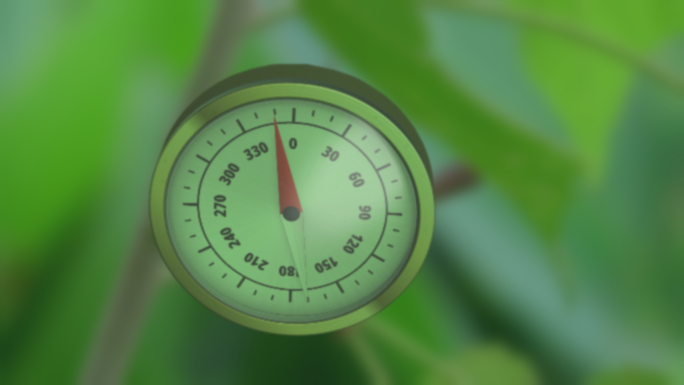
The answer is 350 °
